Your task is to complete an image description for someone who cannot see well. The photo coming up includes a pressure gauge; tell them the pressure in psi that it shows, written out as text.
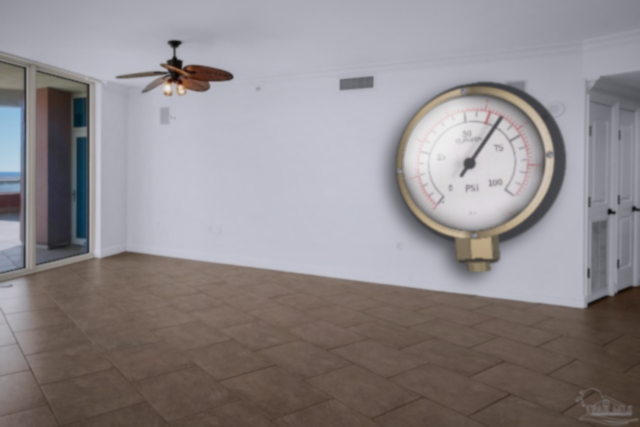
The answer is 65 psi
